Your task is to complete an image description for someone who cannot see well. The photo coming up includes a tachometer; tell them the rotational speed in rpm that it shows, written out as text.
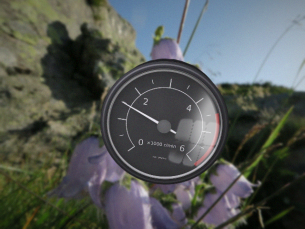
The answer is 1500 rpm
